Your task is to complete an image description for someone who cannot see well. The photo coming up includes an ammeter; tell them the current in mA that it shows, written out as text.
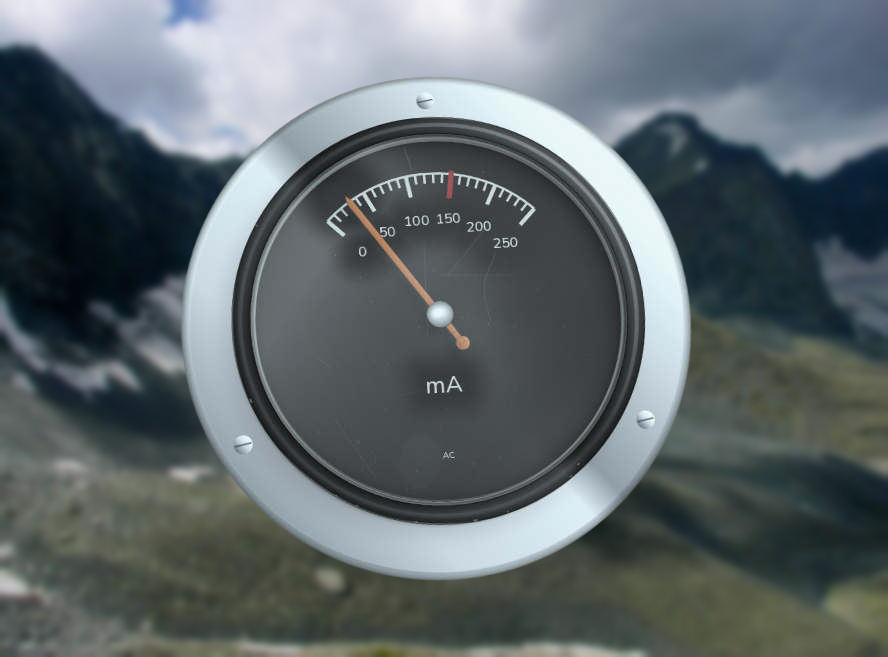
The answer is 30 mA
